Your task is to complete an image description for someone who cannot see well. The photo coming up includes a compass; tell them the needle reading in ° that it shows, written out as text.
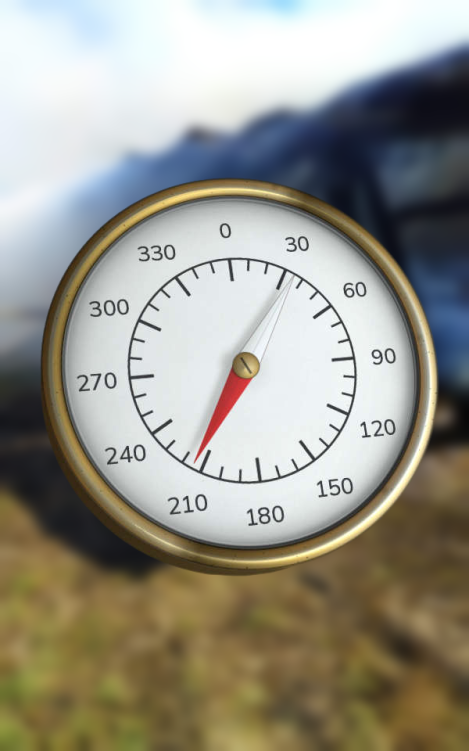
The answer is 215 °
